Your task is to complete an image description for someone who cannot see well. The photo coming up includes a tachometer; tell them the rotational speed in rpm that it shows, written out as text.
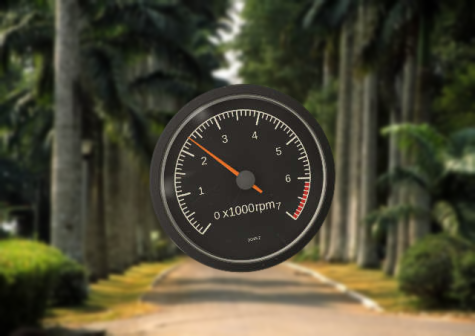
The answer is 2300 rpm
